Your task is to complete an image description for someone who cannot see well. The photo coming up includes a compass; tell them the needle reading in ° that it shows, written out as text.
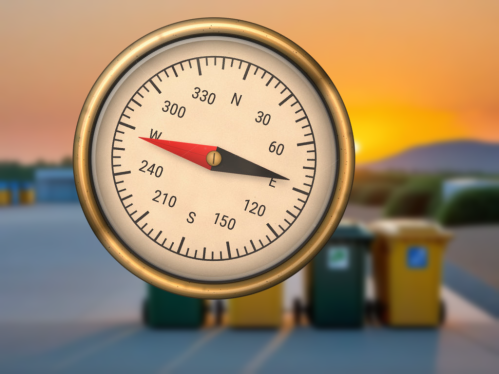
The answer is 265 °
